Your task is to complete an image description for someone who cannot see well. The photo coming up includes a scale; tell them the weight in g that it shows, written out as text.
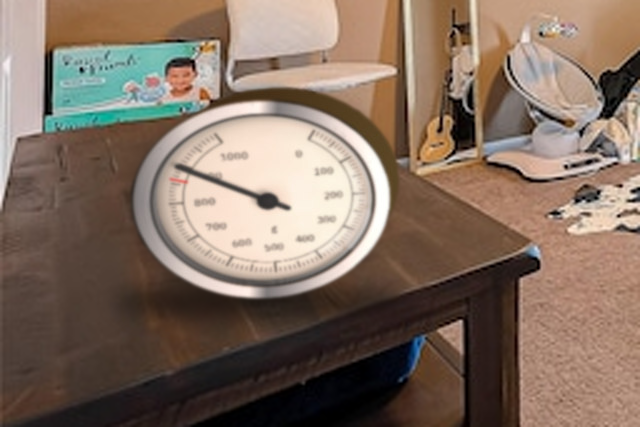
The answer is 900 g
